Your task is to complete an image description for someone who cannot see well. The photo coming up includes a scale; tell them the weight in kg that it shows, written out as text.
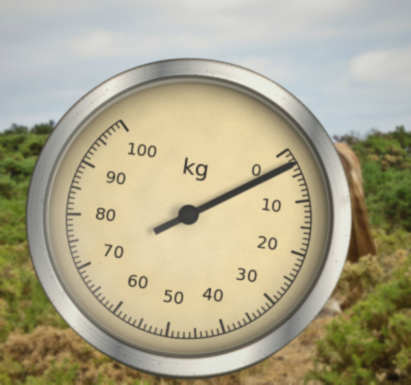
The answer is 3 kg
